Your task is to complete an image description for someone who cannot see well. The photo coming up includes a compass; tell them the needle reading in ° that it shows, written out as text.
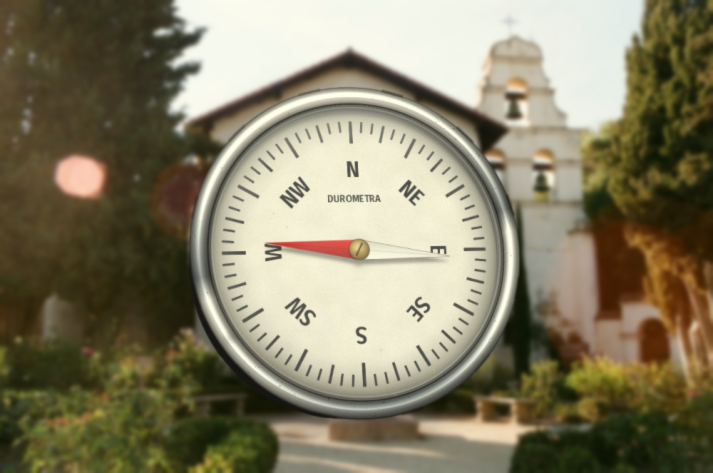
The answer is 275 °
